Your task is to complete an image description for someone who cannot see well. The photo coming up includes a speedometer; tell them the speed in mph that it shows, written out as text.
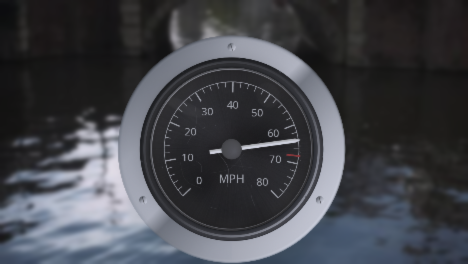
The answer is 64 mph
